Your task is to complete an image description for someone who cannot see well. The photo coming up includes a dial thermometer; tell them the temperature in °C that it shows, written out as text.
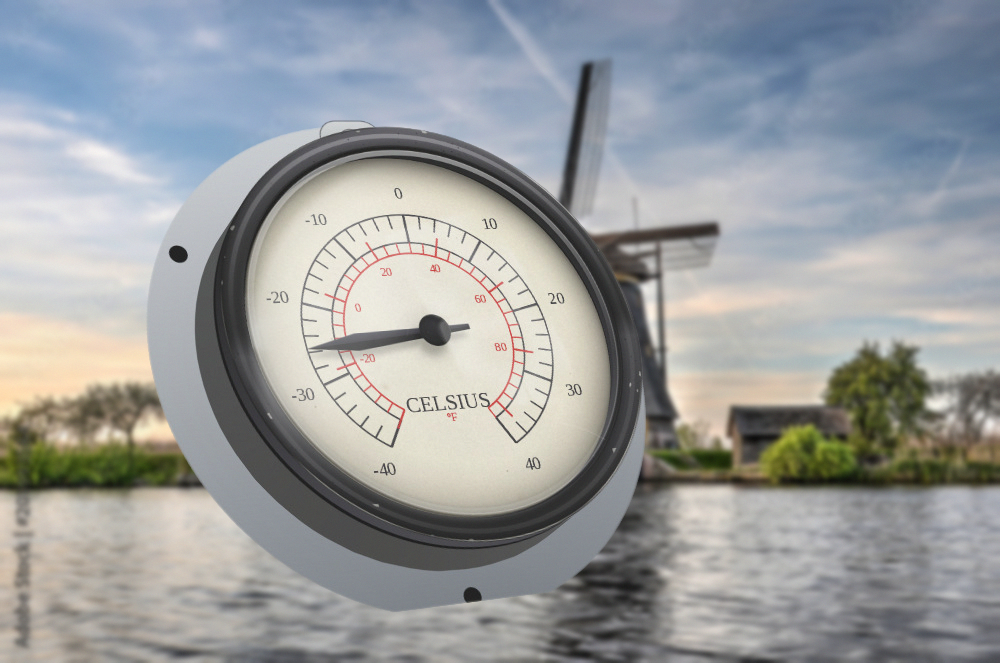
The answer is -26 °C
